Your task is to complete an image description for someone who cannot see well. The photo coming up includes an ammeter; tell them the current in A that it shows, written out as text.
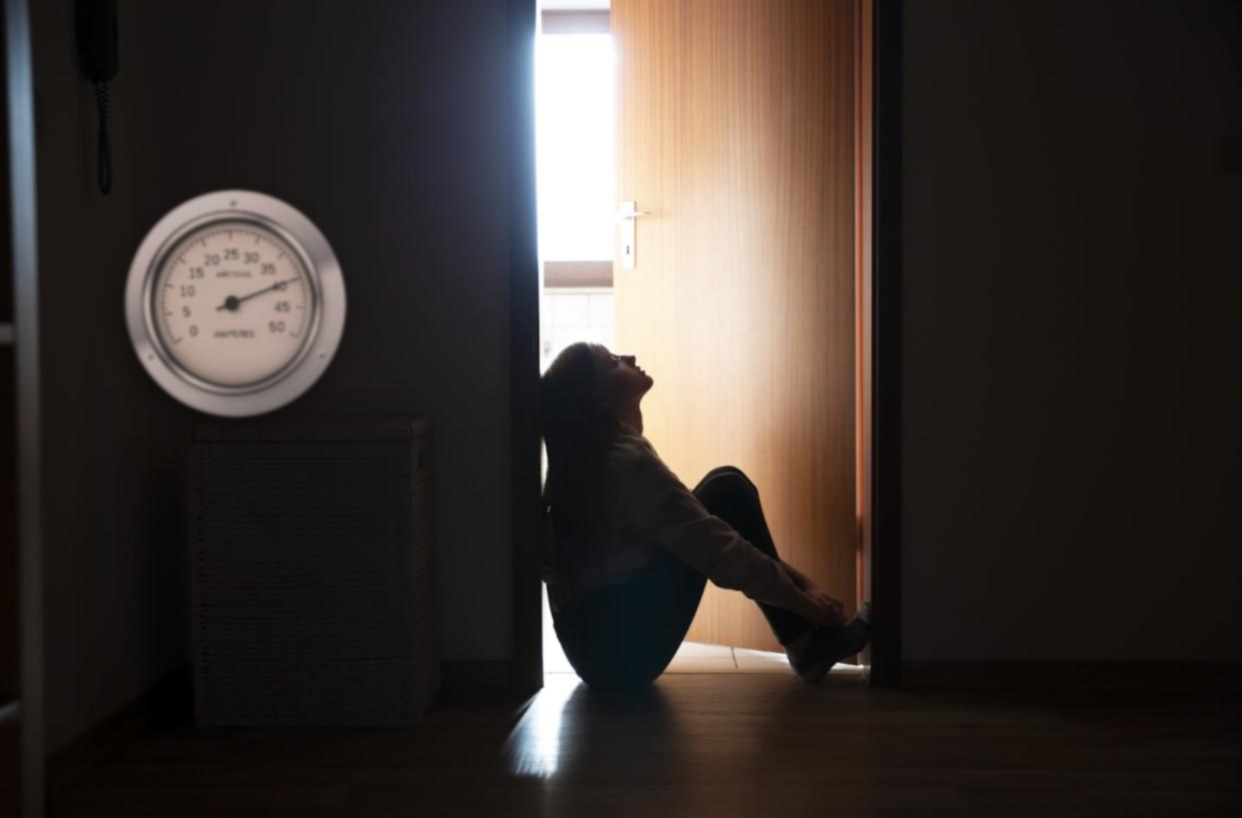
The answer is 40 A
